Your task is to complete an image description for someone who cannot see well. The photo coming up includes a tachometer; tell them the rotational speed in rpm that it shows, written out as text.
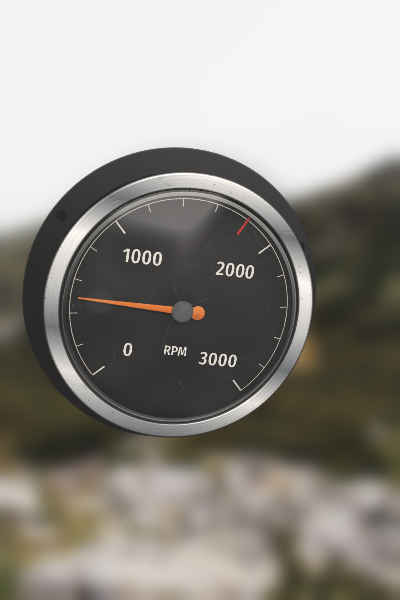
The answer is 500 rpm
